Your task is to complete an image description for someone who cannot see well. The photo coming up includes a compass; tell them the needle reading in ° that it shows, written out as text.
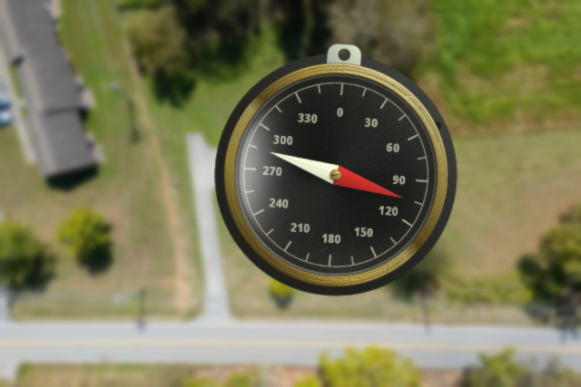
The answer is 105 °
